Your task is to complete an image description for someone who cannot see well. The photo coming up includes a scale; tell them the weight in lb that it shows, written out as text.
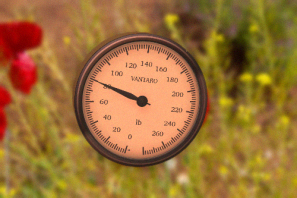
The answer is 80 lb
